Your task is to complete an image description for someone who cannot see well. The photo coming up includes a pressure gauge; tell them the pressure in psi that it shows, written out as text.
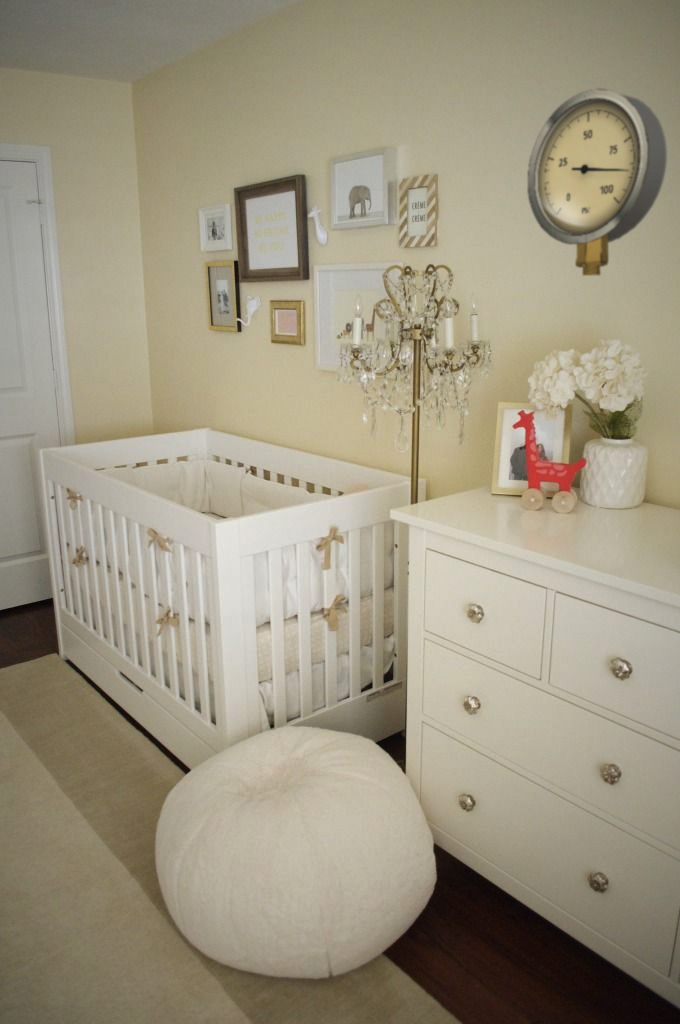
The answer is 87.5 psi
